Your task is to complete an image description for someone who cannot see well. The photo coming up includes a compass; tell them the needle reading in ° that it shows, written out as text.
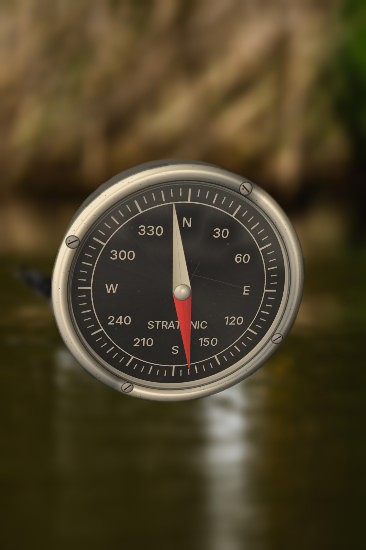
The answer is 170 °
